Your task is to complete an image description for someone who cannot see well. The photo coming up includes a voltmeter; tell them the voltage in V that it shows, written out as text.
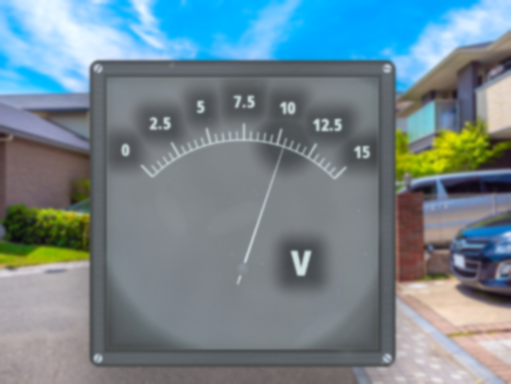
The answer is 10.5 V
